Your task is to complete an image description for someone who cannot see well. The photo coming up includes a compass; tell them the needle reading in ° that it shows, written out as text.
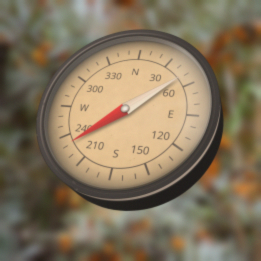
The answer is 230 °
